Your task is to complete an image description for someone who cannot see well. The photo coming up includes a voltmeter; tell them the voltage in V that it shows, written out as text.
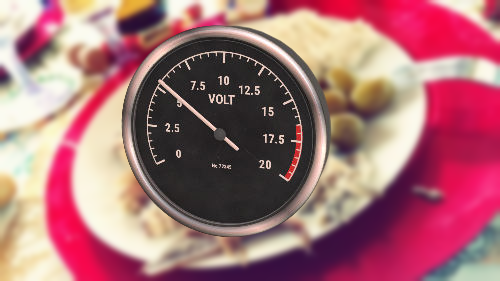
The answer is 5.5 V
